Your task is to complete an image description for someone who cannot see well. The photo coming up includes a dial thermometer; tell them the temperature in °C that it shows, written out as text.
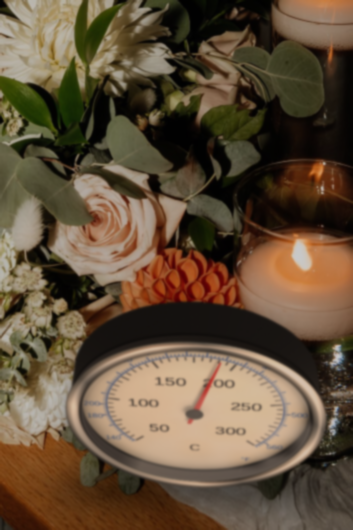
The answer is 190 °C
